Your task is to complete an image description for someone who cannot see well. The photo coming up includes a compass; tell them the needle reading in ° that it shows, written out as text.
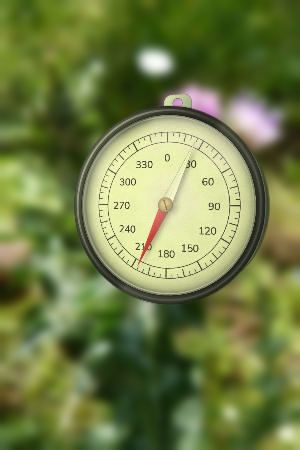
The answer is 205 °
